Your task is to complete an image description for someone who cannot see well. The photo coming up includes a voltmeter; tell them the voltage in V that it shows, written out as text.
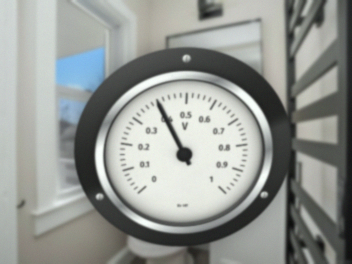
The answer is 0.4 V
